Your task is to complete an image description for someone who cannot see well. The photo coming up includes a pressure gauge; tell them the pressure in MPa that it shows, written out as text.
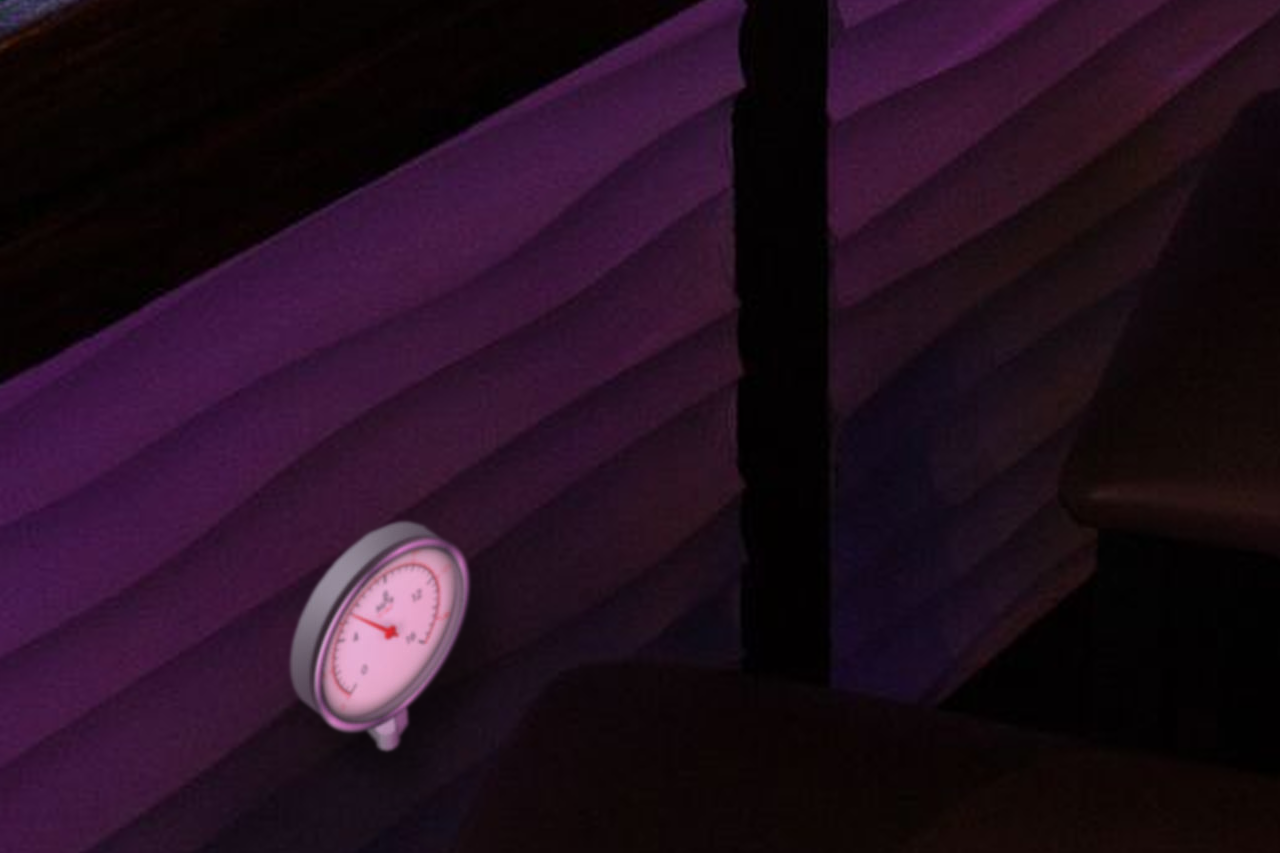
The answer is 5.5 MPa
